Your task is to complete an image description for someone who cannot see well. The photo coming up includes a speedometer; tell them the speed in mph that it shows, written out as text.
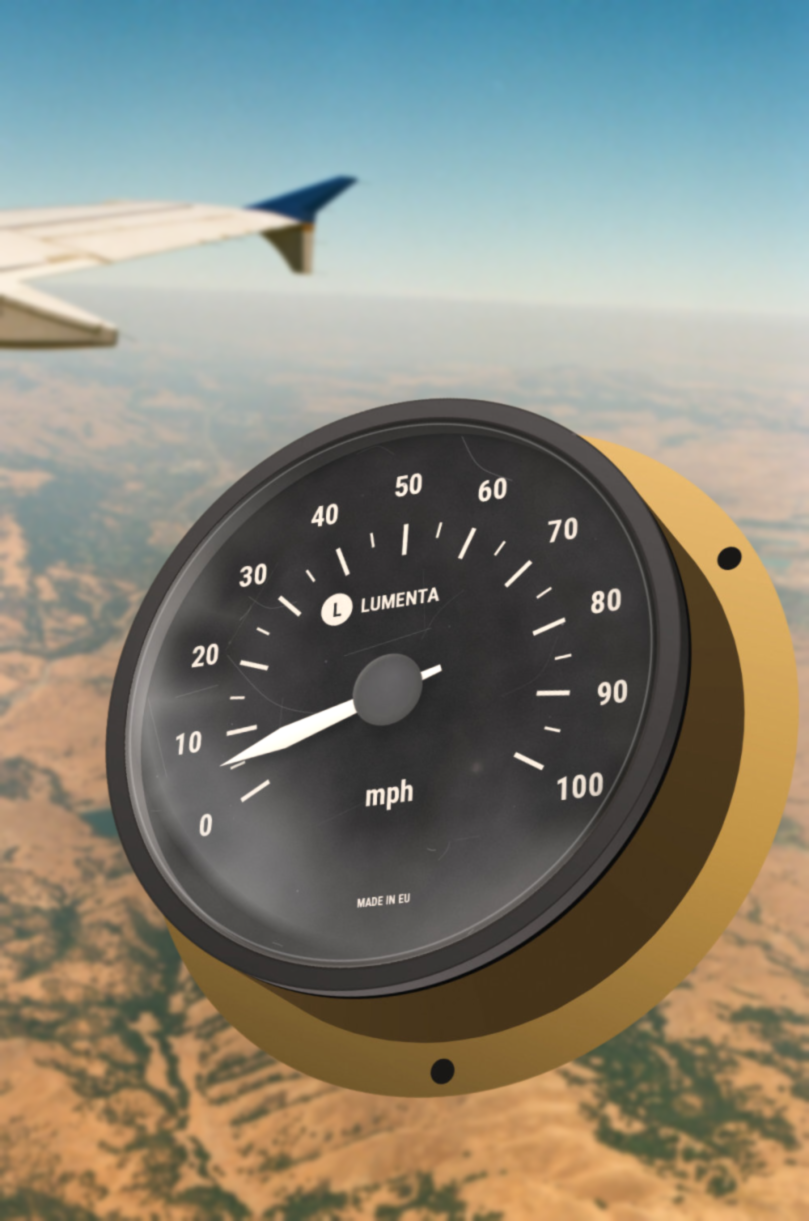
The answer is 5 mph
